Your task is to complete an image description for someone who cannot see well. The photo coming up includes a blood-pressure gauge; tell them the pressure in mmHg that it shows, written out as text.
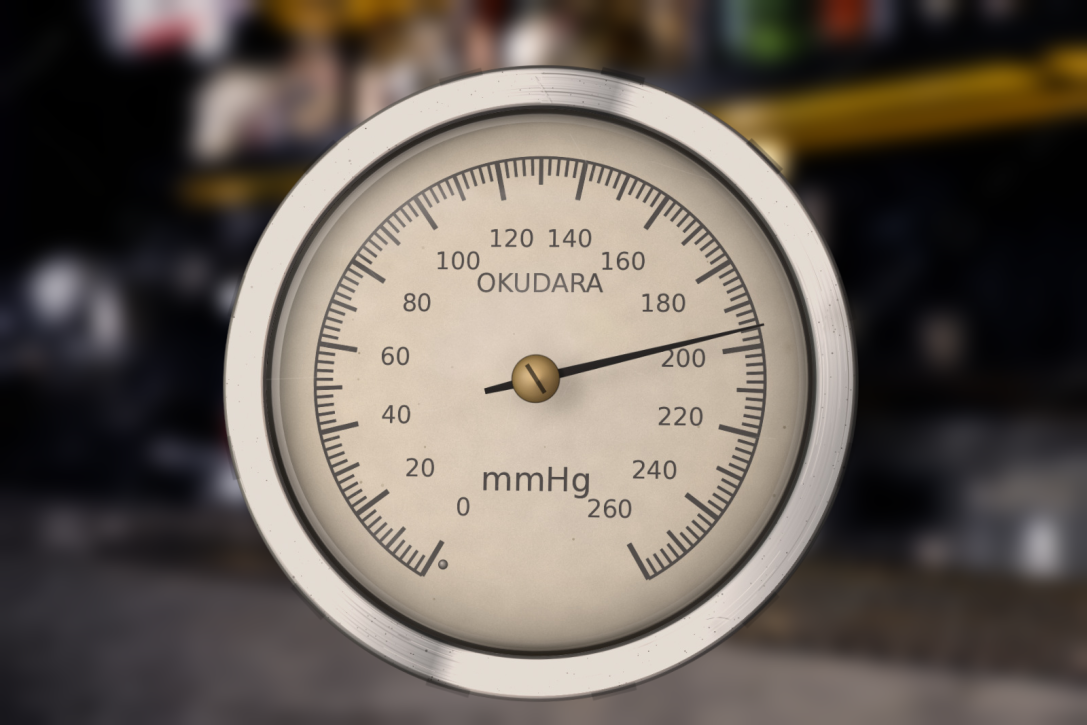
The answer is 196 mmHg
